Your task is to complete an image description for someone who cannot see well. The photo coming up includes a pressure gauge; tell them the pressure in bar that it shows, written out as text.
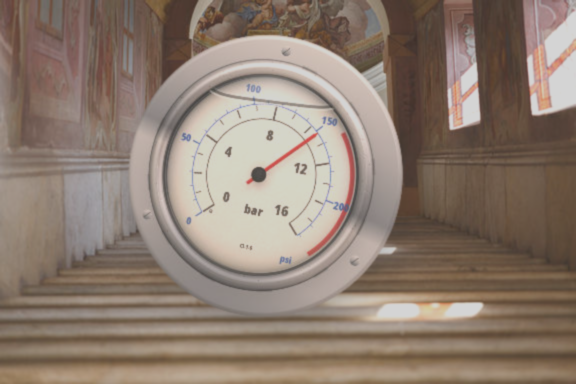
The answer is 10.5 bar
